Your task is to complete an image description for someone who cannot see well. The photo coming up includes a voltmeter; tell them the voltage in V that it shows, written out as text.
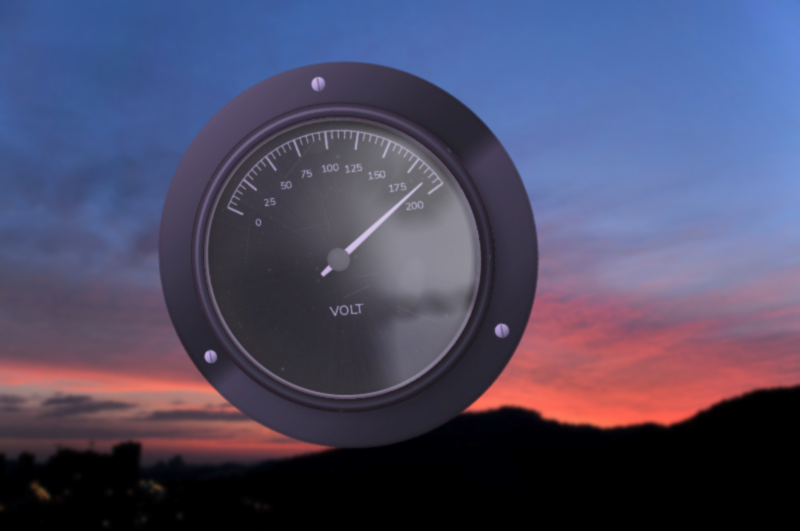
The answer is 190 V
